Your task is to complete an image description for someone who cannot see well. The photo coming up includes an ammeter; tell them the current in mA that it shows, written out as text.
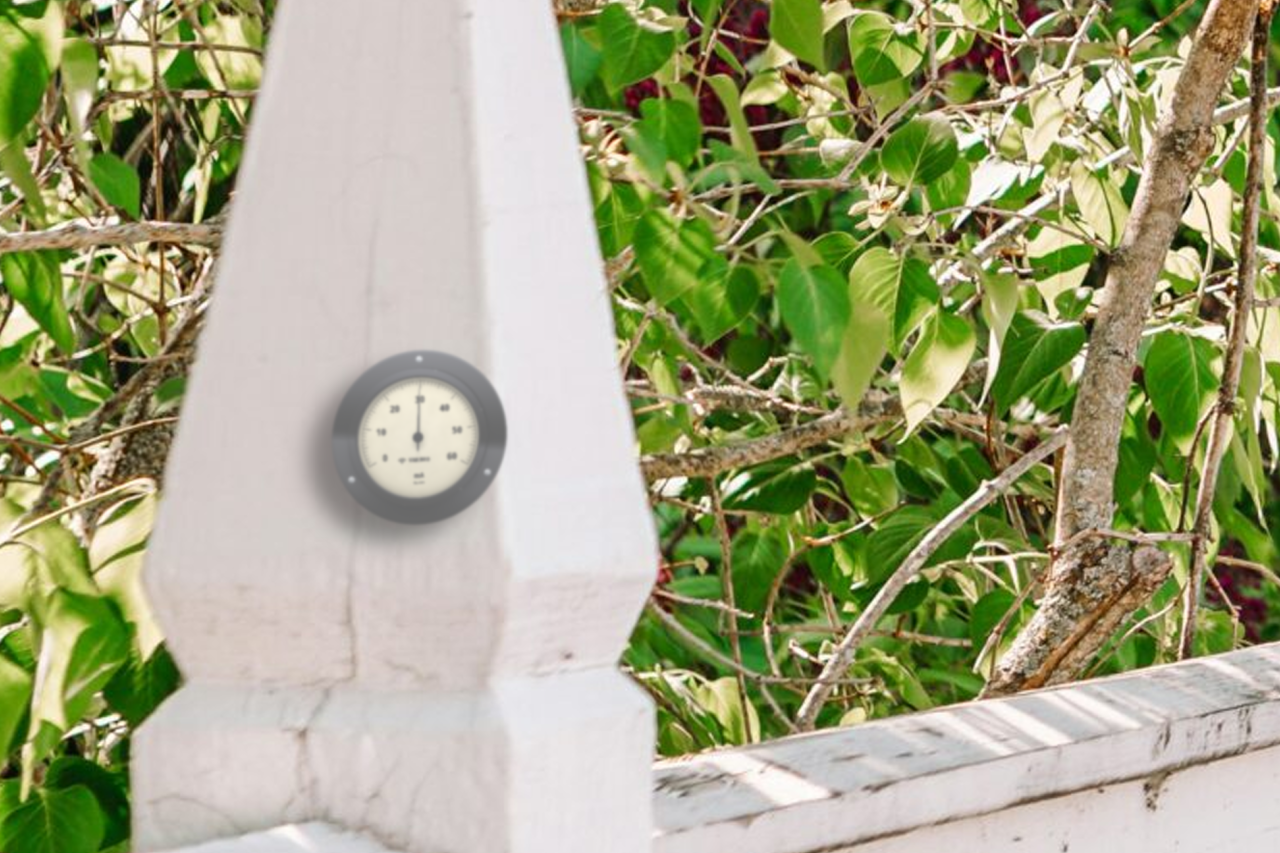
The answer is 30 mA
